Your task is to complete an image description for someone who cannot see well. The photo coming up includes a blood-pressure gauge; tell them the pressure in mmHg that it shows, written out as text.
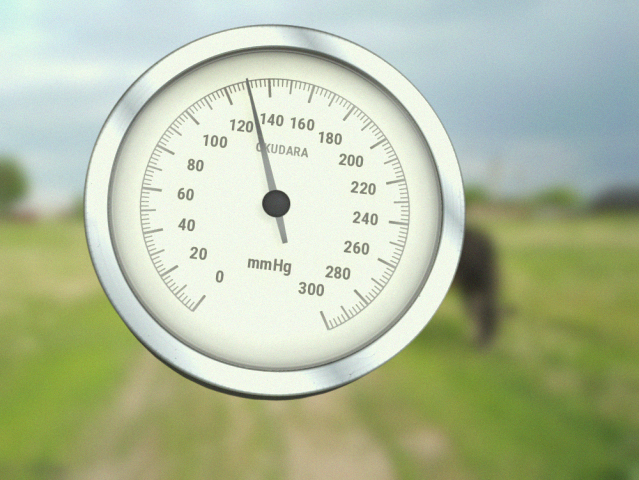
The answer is 130 mmHg
